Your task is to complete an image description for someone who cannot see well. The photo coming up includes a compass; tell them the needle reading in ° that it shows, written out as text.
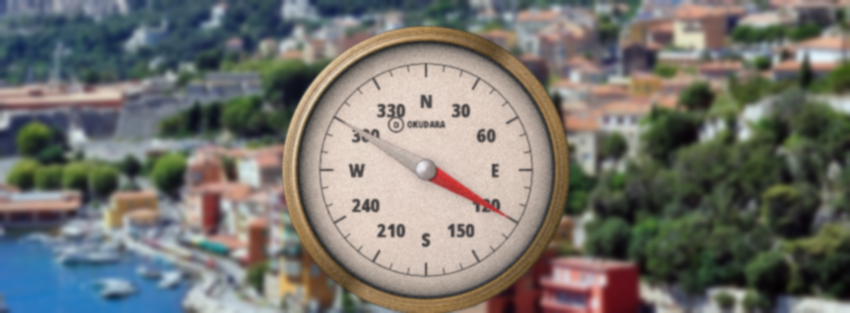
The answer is 120 °
